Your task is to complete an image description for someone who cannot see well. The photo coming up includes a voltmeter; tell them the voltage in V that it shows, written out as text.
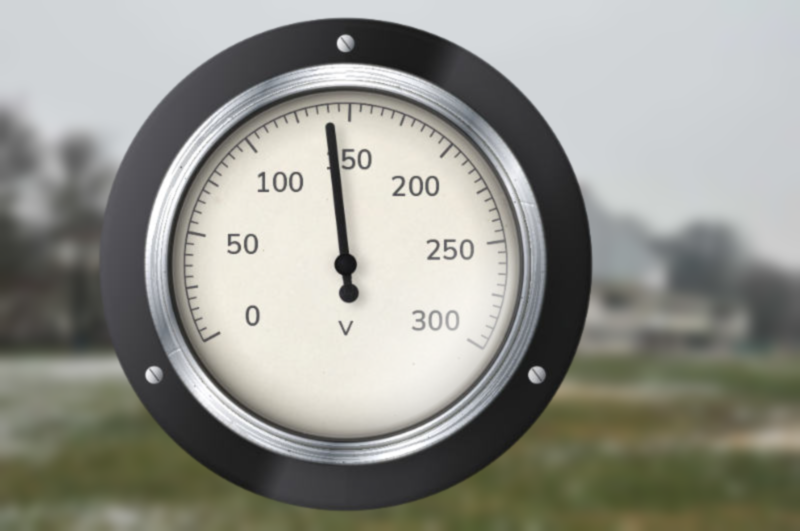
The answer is 140 V
